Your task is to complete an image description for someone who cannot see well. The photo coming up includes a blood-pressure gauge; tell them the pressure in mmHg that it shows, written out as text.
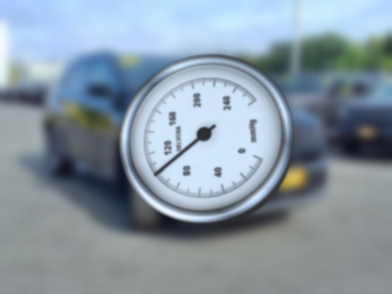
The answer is 100 mmHg
